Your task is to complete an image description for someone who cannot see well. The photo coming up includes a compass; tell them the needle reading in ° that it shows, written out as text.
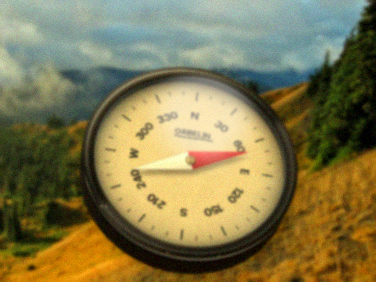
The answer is 70 °
